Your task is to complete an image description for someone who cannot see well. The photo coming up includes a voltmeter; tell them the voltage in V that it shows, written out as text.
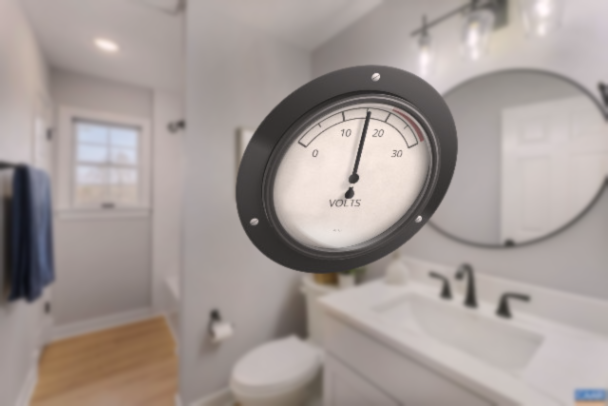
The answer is 15 V
